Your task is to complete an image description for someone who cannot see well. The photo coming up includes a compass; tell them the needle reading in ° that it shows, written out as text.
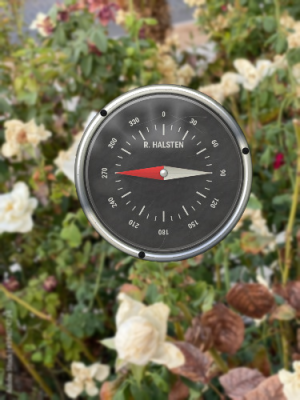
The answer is 270 °
